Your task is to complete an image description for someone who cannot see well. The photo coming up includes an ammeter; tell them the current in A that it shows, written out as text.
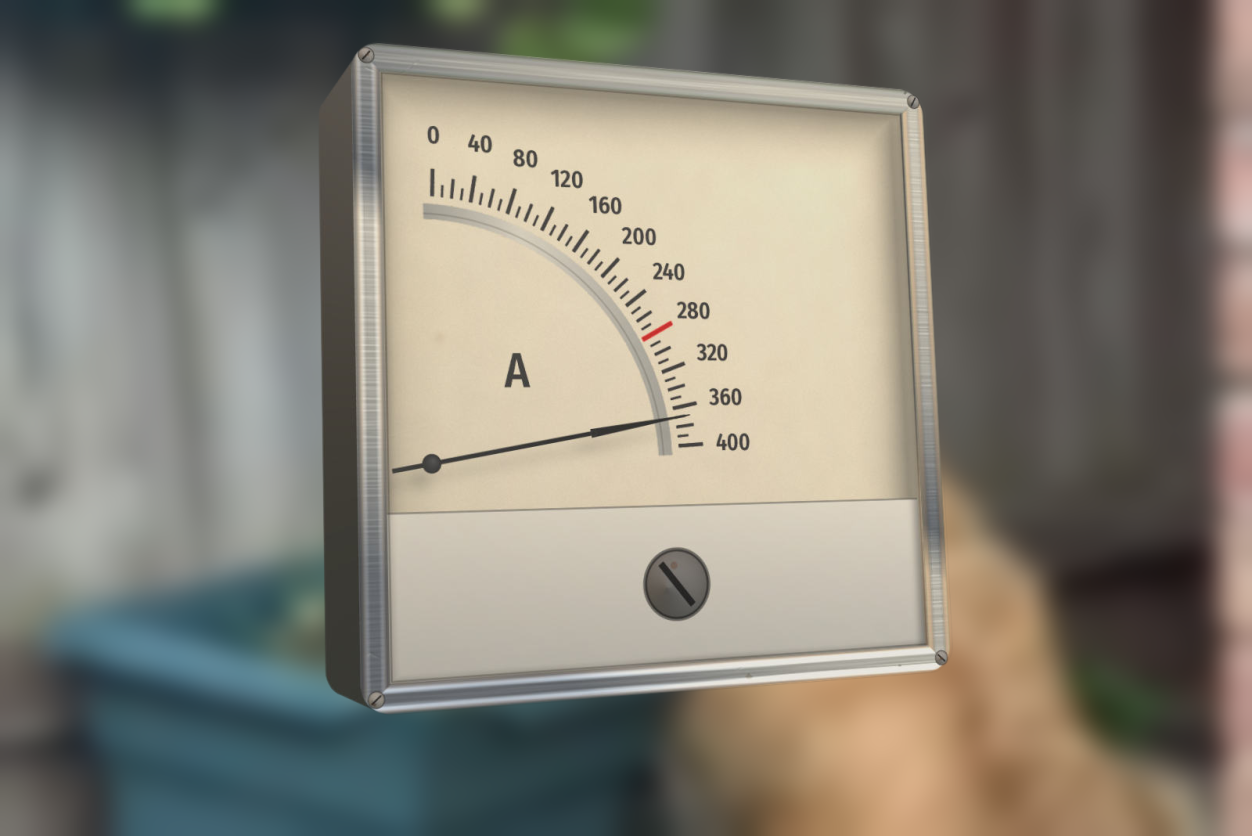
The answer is 370 A
